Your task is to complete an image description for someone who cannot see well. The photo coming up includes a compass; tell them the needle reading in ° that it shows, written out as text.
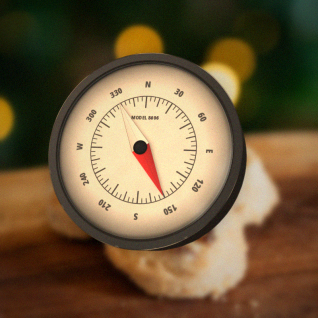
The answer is 150 °
